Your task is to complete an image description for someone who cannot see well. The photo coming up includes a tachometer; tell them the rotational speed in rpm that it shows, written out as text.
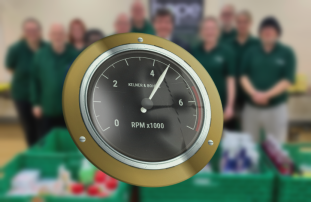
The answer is 4500 rpm
